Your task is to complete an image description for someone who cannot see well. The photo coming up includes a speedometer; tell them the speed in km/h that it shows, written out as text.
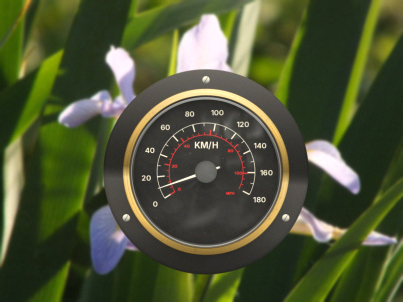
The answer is 10 km/h
